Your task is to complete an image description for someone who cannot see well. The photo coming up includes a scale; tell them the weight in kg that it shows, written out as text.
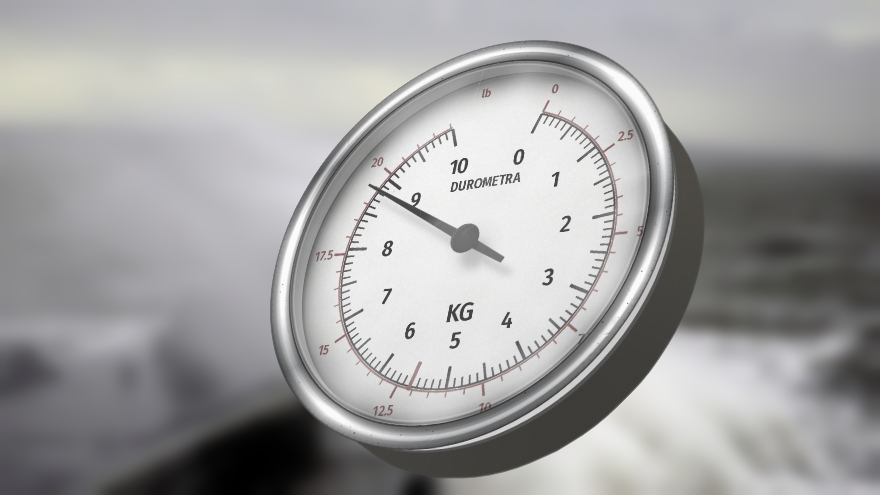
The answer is 8.8 kg
